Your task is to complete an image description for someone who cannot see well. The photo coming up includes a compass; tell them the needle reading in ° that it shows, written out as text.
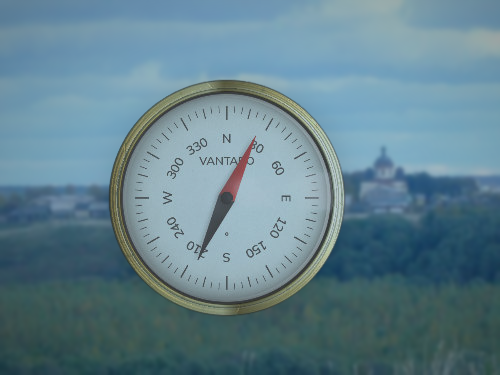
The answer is 25 °
